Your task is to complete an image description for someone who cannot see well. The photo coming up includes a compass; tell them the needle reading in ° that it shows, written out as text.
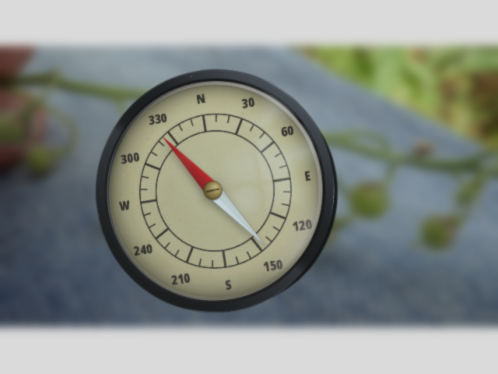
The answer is 325 °
